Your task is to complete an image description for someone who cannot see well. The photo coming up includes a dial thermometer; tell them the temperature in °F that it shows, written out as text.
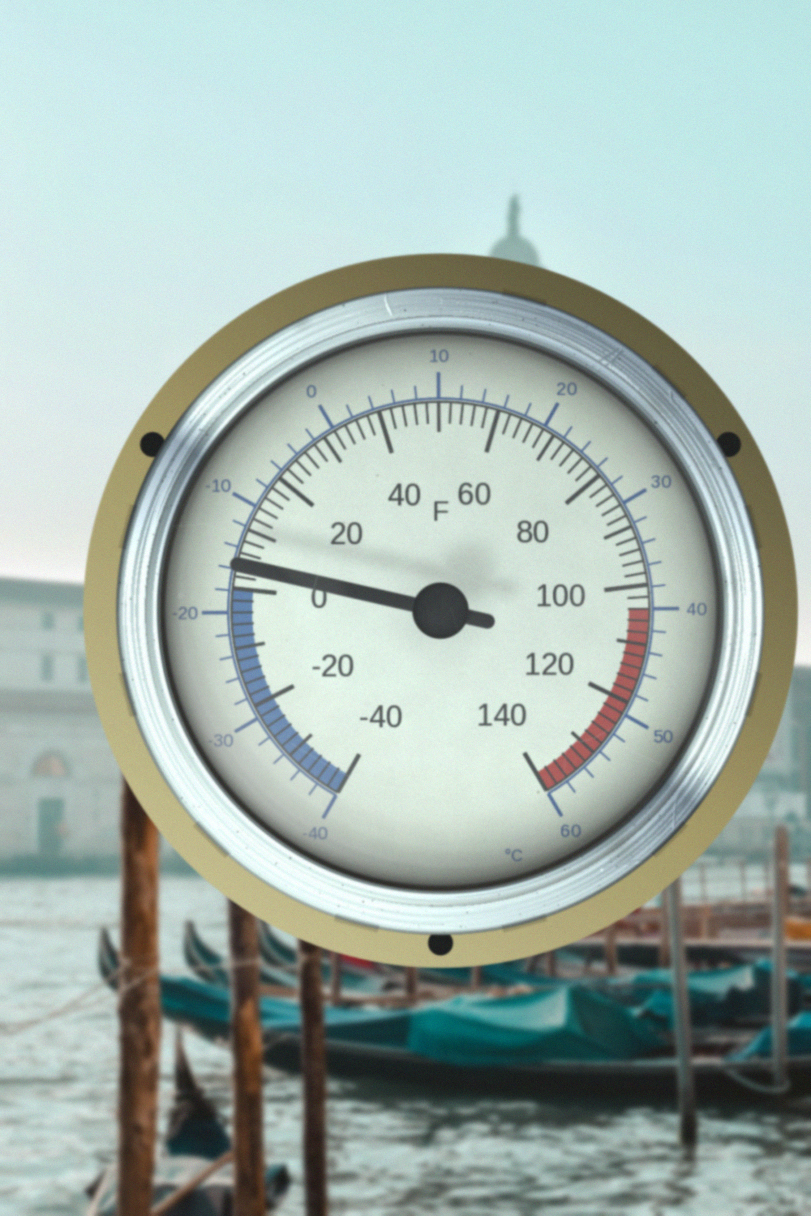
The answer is 4 °F
